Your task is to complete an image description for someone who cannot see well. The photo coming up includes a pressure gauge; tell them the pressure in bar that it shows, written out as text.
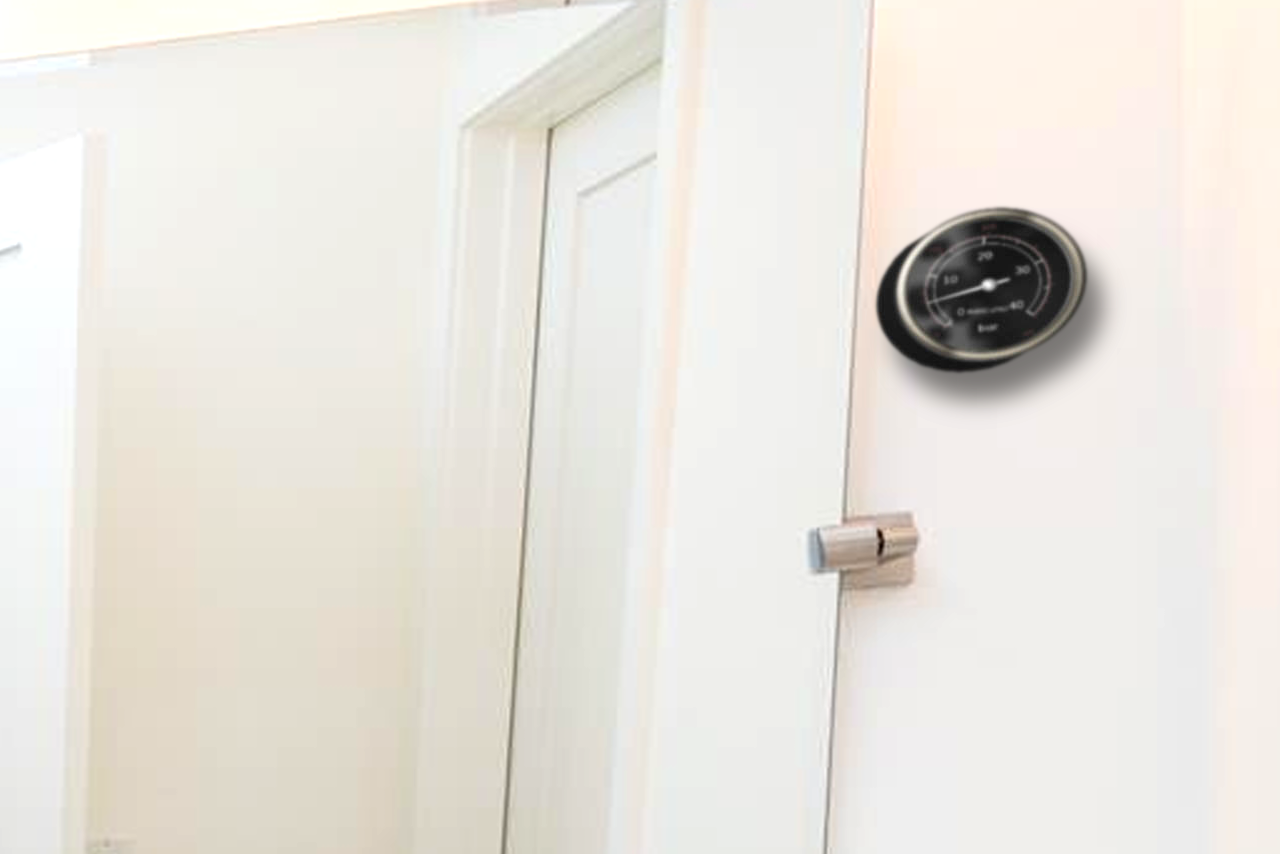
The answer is 5 bar
